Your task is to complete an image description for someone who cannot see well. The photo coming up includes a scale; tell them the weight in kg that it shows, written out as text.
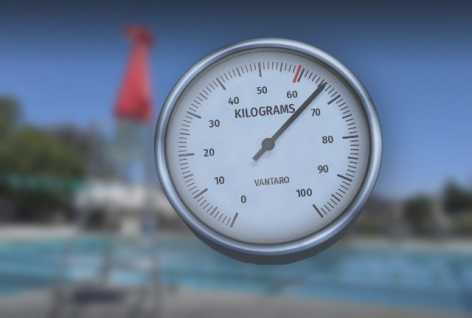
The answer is 66 kg
